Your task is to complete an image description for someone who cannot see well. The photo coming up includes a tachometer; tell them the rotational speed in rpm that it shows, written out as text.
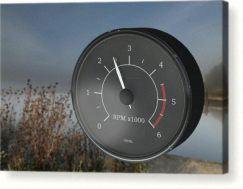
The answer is 2500 rpm
